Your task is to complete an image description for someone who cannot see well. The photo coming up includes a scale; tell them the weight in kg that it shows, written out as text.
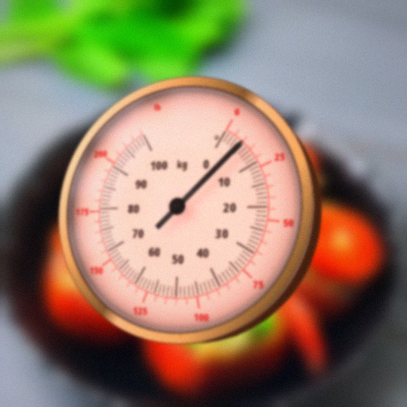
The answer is 5 kg
